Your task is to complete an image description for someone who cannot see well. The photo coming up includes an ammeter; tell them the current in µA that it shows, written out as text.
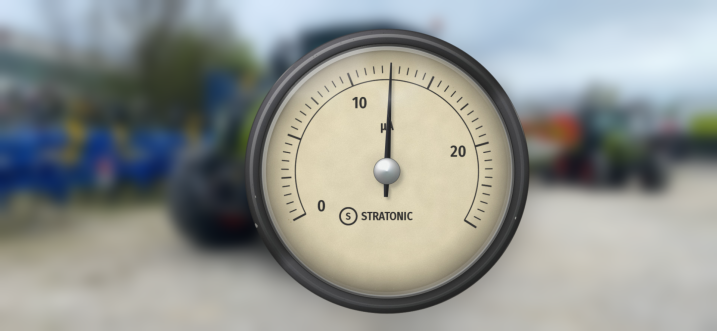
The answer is 12.5 µA
